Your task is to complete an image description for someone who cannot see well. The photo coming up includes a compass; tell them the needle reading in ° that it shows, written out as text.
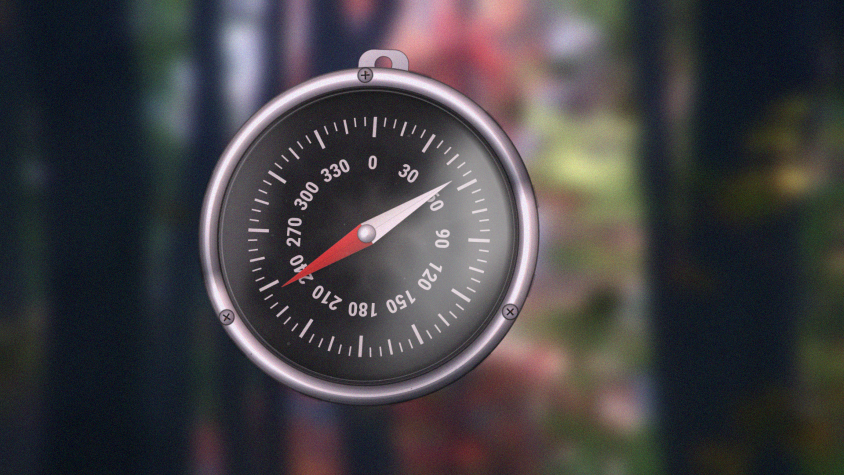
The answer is 235 °
